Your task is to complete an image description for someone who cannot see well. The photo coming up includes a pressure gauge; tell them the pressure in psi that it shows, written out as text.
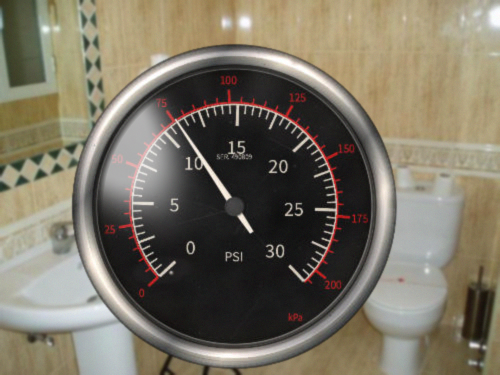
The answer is 11 psi
